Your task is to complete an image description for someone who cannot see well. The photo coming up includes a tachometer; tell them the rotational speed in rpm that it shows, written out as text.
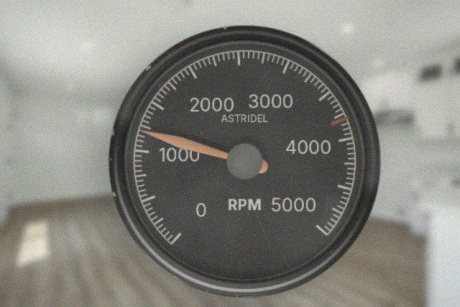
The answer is 1200 rpm
